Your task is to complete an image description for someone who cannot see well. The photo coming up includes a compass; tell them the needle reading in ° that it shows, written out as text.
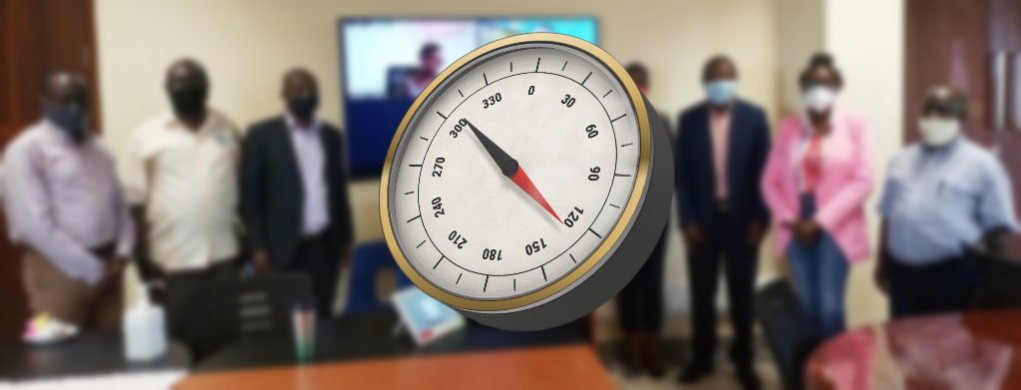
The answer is 127.5 °
